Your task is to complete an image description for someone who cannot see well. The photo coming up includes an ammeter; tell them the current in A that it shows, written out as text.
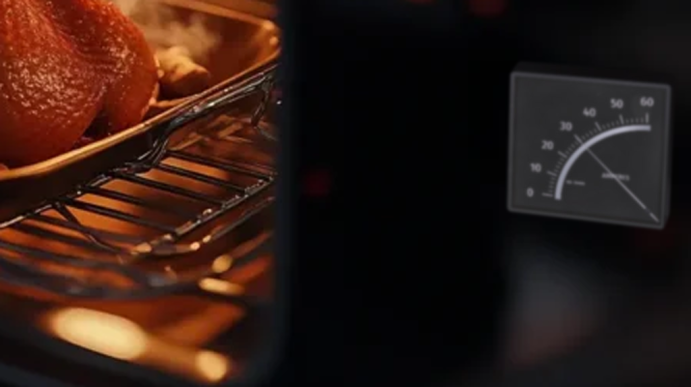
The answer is 30 A
